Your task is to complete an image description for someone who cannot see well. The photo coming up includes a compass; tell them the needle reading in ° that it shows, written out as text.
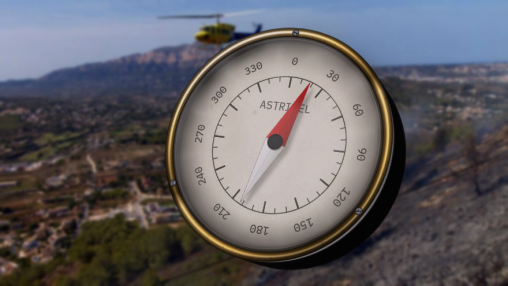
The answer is 20 °
